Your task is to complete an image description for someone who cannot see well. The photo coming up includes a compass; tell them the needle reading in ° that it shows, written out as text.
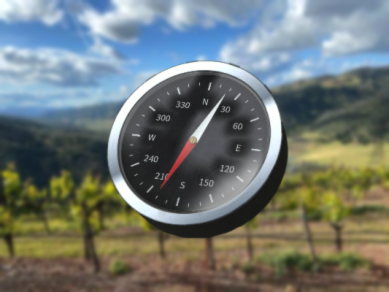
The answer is 200 °
